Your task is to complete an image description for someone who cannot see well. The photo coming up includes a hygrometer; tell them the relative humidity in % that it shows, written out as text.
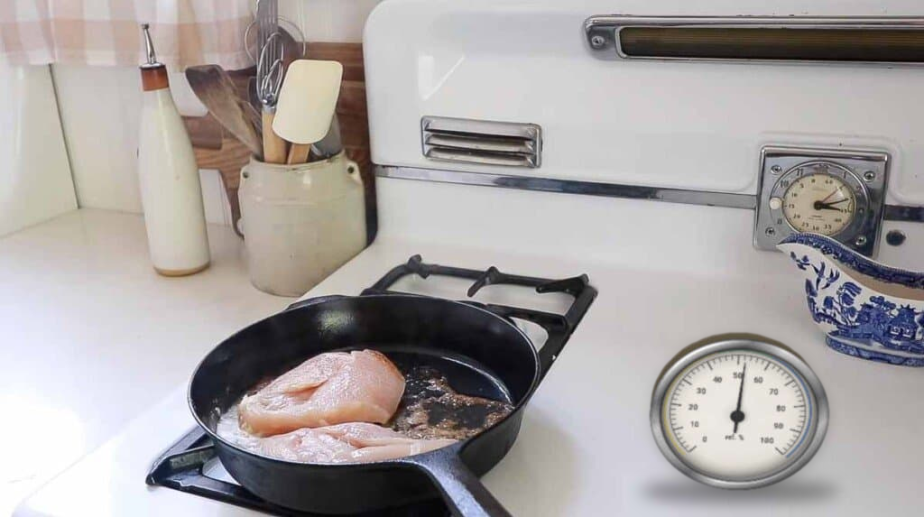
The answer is 52 %
